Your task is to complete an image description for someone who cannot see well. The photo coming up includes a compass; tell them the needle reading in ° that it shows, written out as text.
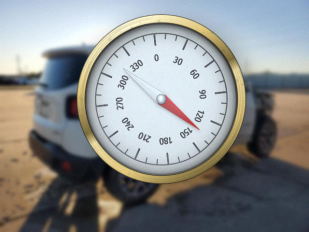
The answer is 135 °
